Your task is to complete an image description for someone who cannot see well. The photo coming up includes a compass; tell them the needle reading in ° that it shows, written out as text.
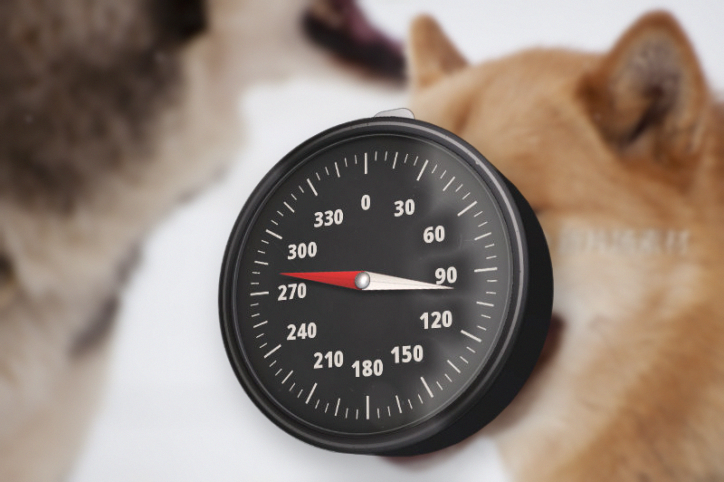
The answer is 280 °
